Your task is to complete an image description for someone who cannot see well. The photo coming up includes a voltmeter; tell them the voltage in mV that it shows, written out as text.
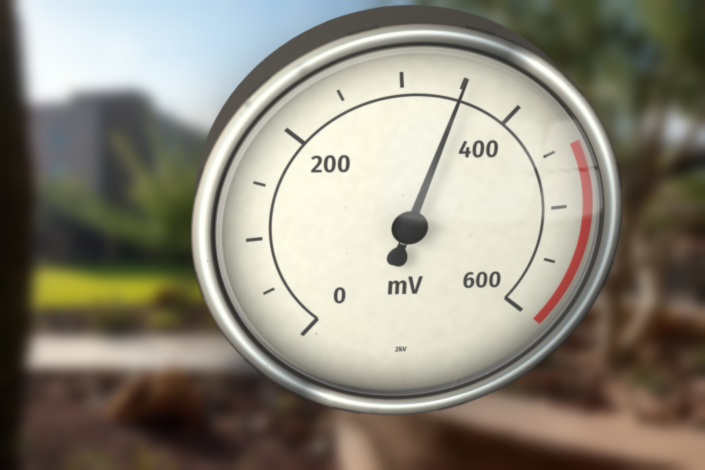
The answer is 350 mV
